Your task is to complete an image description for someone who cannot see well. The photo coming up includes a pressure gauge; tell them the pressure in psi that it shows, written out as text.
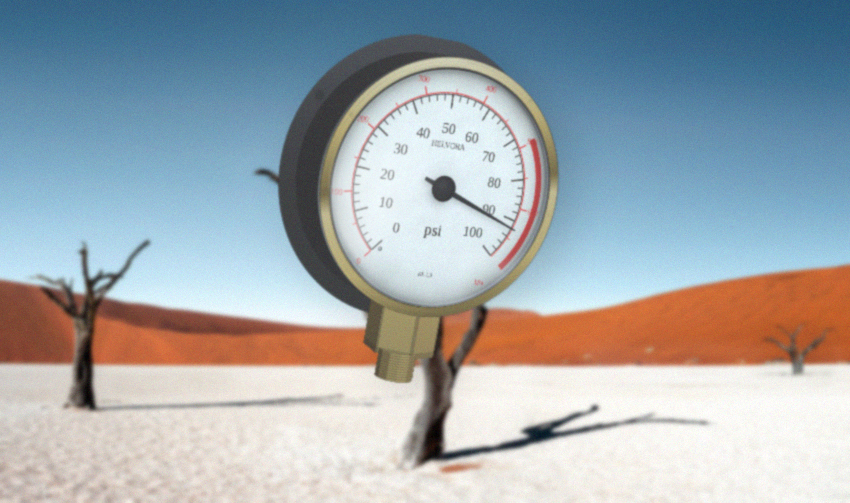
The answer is 92 psi
